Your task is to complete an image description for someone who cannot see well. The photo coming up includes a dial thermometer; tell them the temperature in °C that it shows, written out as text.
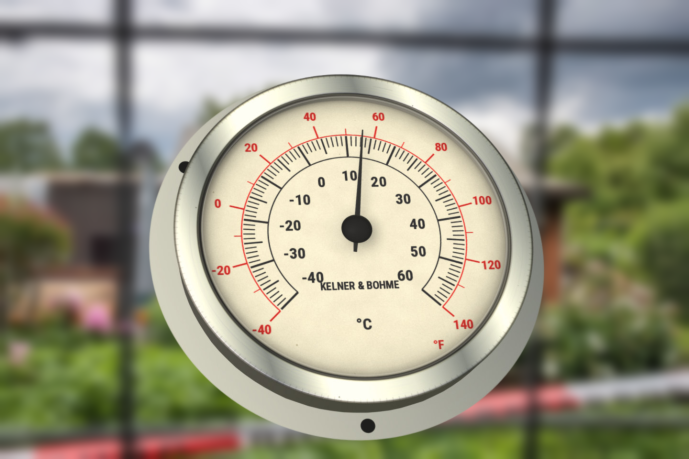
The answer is 13 °C
